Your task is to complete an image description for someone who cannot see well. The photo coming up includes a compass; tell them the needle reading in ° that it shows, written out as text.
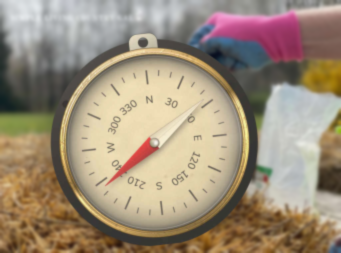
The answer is 235 °
